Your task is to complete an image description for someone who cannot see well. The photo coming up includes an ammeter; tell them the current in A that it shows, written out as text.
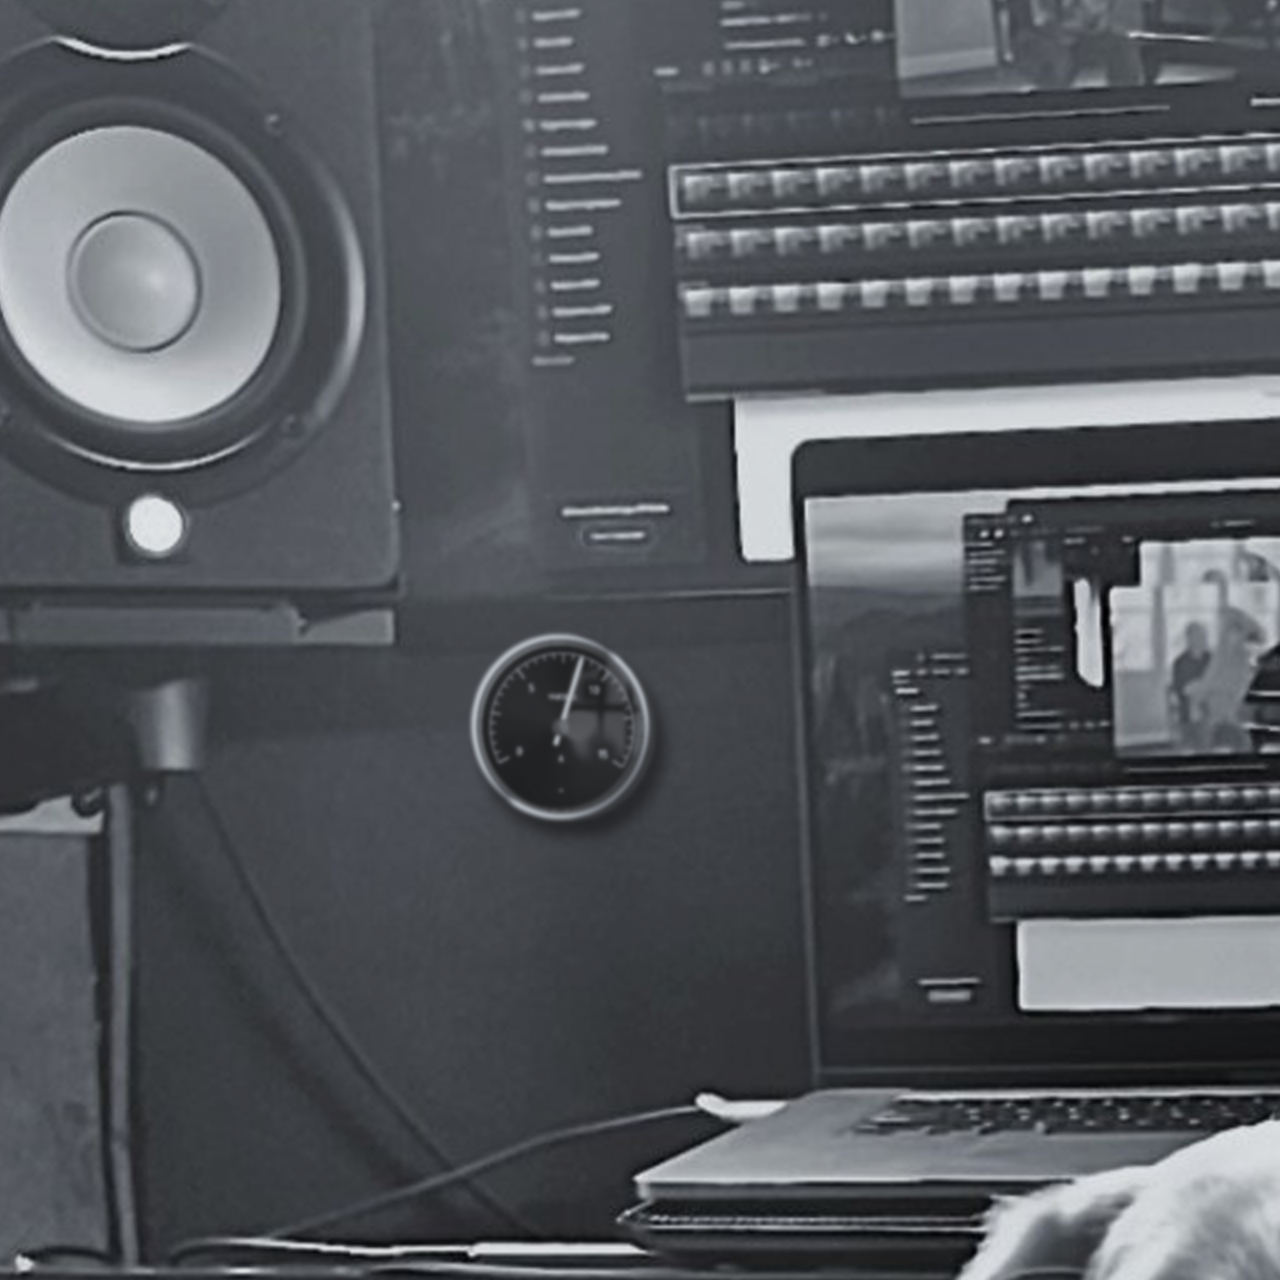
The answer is 8.5 A
